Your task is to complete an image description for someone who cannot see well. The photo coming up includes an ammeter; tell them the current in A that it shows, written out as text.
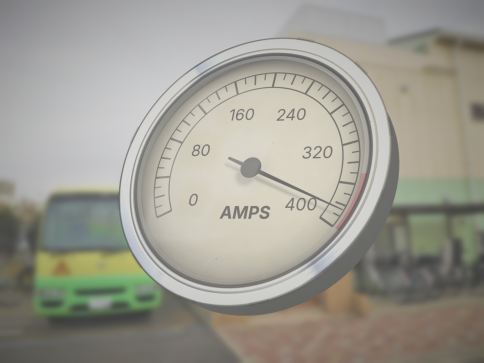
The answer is 385 A
